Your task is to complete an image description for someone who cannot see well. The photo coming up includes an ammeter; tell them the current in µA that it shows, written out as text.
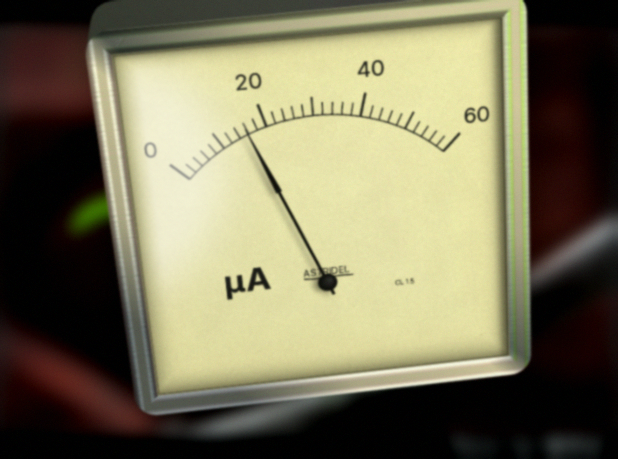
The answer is 16 µA
